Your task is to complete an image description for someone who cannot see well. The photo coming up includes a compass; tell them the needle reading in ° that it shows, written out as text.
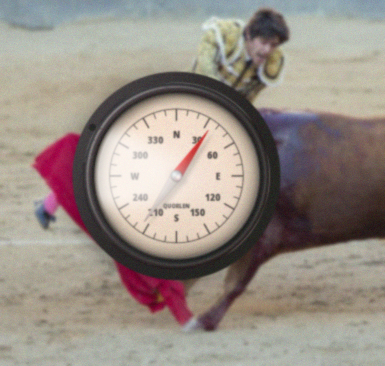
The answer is 35 °
